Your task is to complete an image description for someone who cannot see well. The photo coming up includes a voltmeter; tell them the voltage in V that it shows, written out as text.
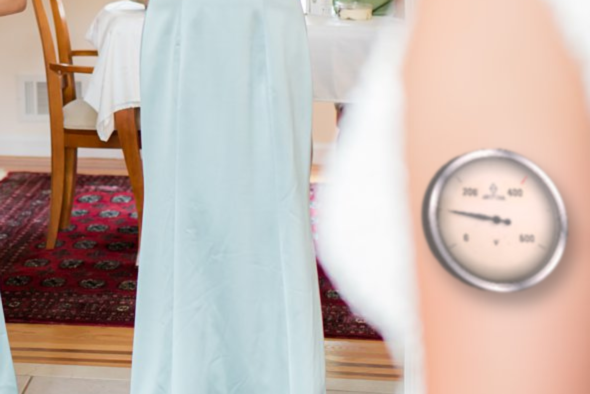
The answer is 100 V
